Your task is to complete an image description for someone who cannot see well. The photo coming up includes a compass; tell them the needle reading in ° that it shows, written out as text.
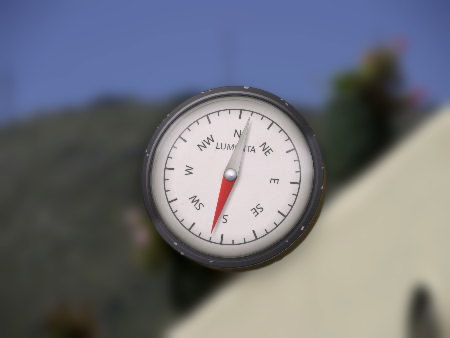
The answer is 190 °
